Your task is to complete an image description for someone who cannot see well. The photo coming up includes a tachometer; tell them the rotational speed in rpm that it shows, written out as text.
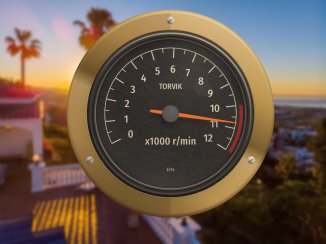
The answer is 10750 rpm
